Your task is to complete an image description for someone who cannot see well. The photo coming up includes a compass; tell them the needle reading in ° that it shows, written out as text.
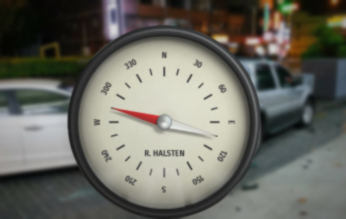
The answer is 285 °
